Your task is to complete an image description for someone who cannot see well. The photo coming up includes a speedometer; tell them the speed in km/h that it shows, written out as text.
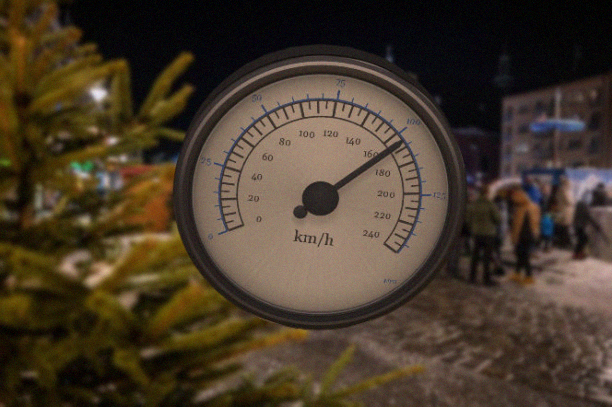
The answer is 165 km/h
